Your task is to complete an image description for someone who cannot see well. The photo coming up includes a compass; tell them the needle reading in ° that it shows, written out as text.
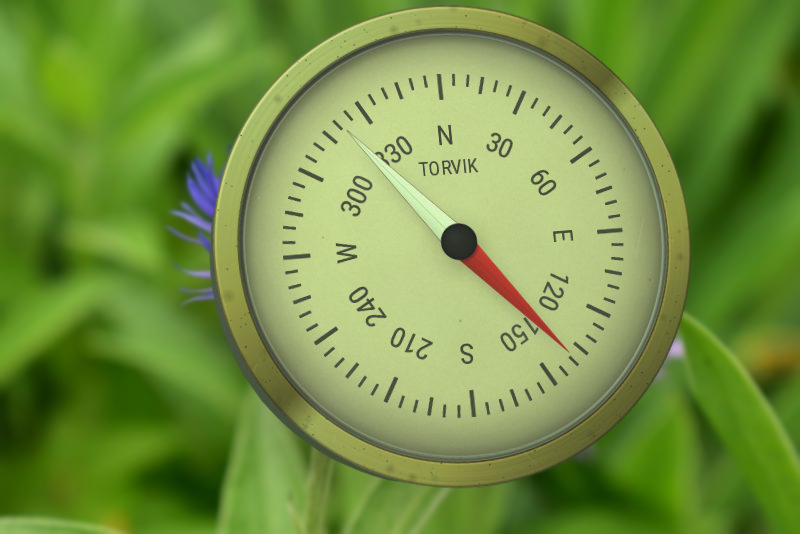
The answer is 140 °
